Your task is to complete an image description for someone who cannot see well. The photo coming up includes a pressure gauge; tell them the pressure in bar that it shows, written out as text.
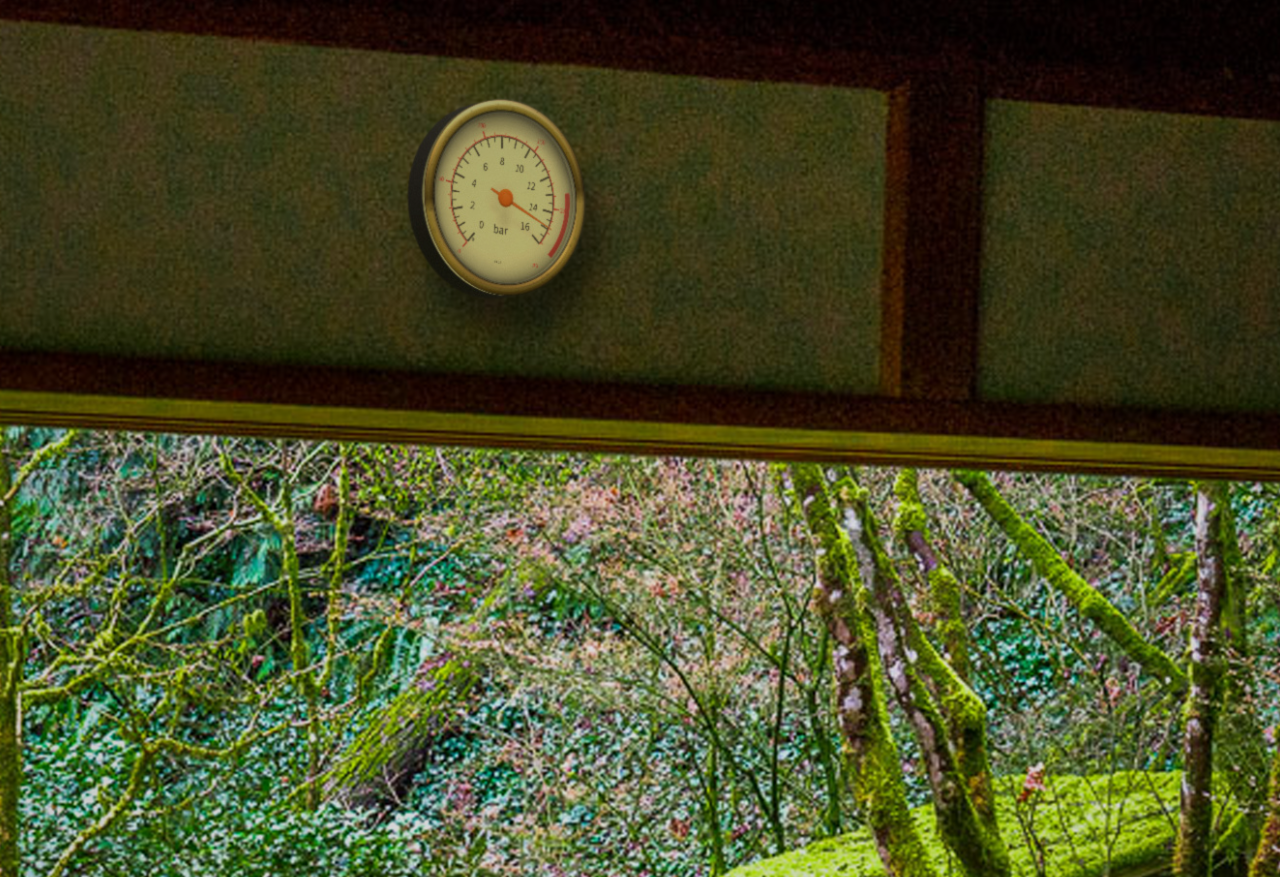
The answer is 15 bar
